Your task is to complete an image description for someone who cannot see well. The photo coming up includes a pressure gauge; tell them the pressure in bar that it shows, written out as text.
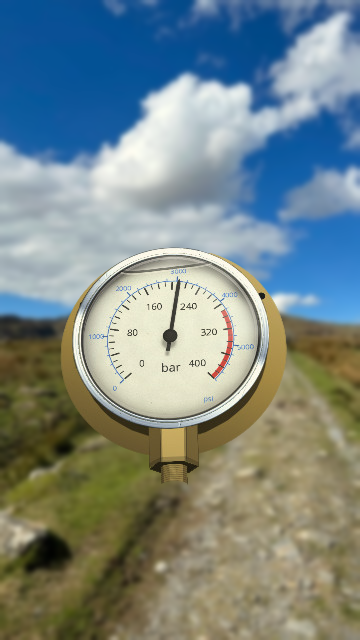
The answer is 210 bar
